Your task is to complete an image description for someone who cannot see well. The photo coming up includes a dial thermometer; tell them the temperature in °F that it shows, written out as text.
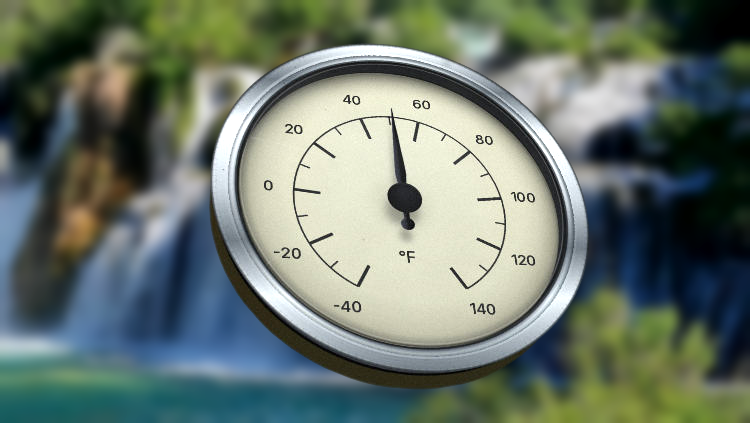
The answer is 50 °F
